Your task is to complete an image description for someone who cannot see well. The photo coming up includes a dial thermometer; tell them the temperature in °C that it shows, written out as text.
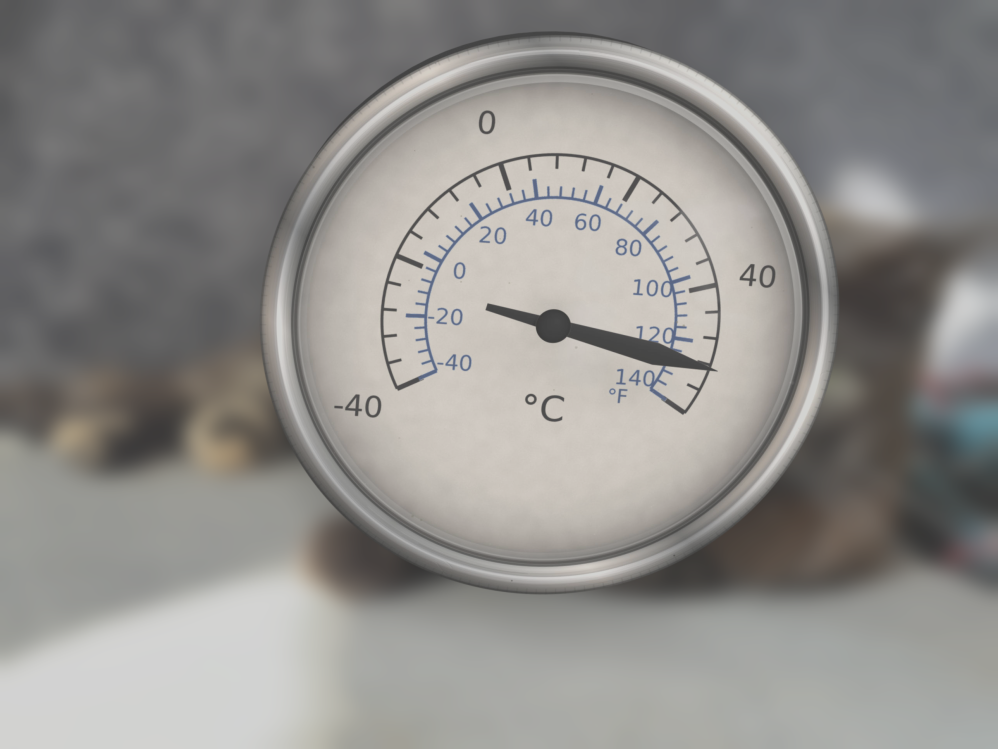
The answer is 52 °C
